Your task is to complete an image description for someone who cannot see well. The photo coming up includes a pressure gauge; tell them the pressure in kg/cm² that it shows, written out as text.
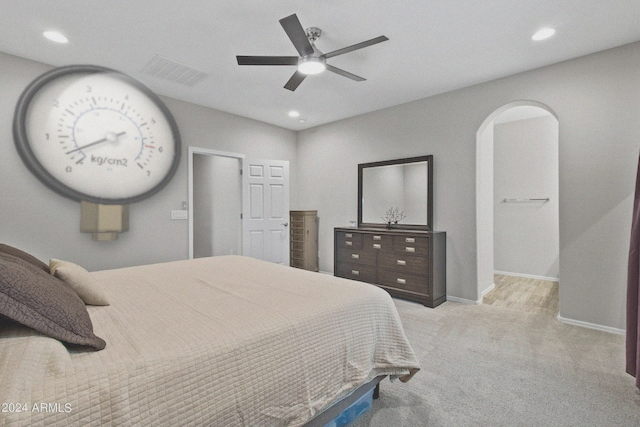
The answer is 0.4 kg/cm²
